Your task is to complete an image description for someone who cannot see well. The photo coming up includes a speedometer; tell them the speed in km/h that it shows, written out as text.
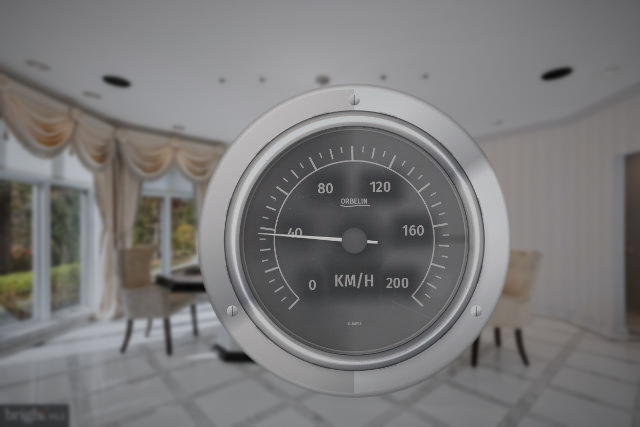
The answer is 37.5 km/h
